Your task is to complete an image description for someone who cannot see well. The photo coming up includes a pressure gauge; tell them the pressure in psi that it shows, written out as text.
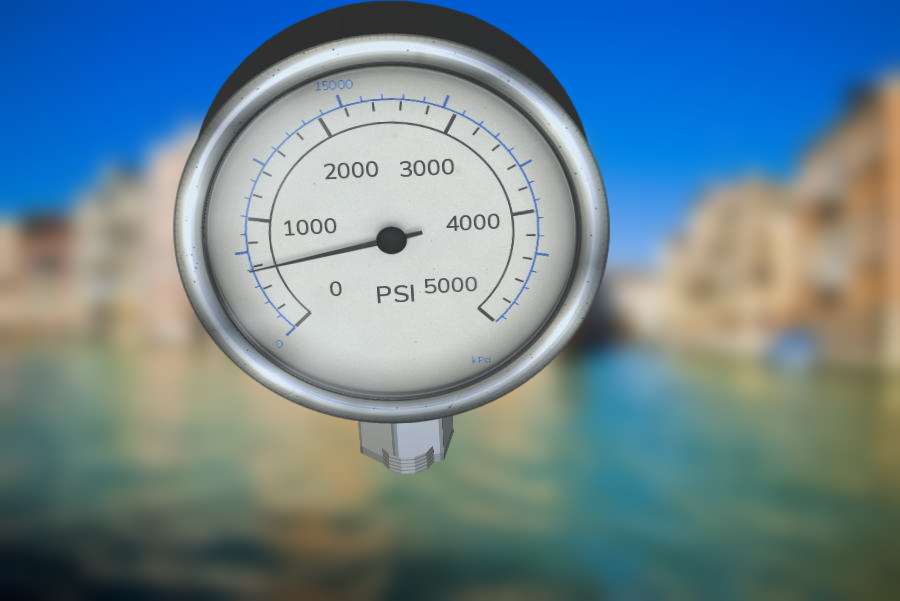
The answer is 600 psi
